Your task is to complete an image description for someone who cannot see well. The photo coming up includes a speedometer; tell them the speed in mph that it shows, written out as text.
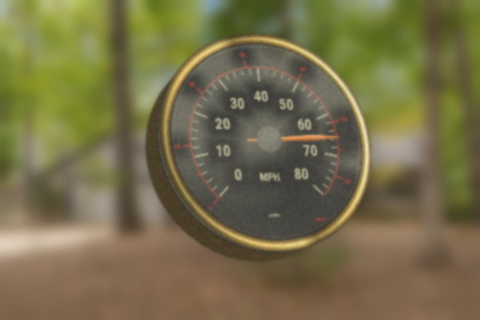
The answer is 66 mph
